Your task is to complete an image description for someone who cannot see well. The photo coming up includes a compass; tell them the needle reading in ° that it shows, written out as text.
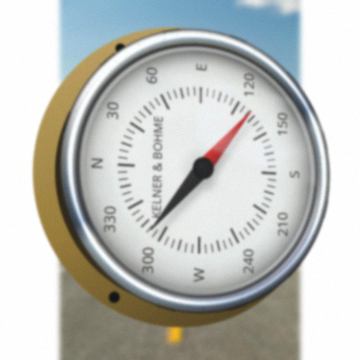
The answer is 130 °
